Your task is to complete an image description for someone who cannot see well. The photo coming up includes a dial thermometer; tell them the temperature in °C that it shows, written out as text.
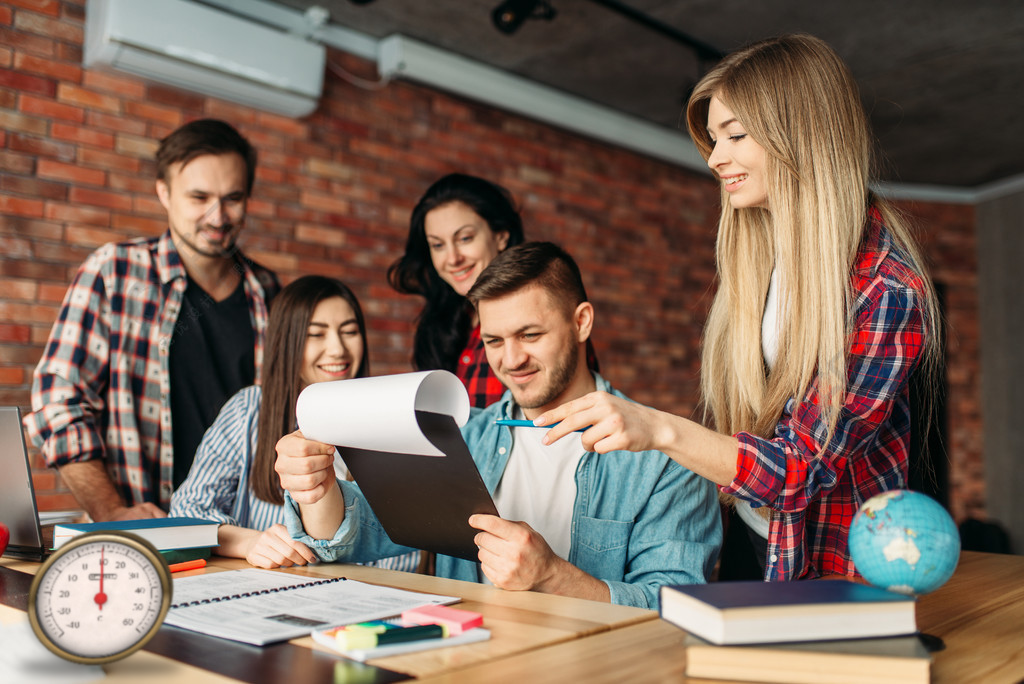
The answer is 10 °C
